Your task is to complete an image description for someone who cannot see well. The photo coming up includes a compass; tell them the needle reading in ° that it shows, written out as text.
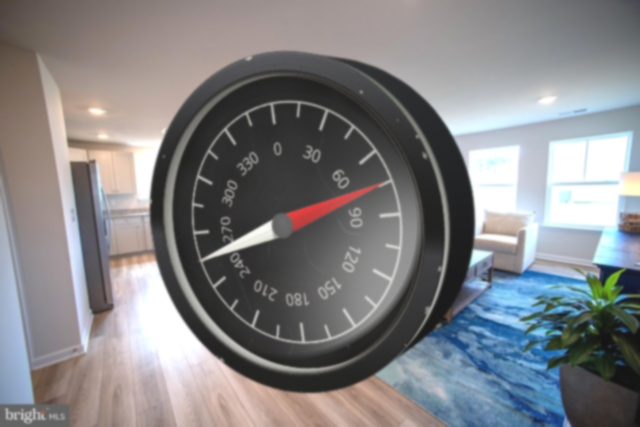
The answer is 75 °
